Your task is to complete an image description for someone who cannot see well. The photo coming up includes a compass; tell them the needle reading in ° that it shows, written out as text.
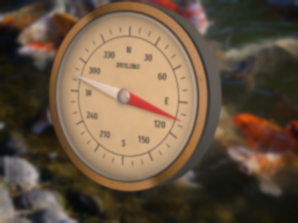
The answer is 105 °
